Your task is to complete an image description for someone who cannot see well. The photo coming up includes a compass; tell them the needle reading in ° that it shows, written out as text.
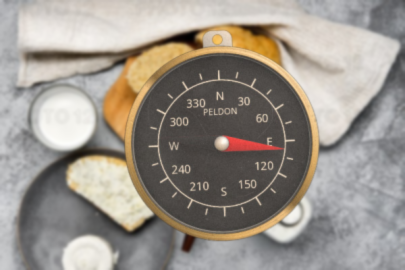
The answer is 97.5 °
